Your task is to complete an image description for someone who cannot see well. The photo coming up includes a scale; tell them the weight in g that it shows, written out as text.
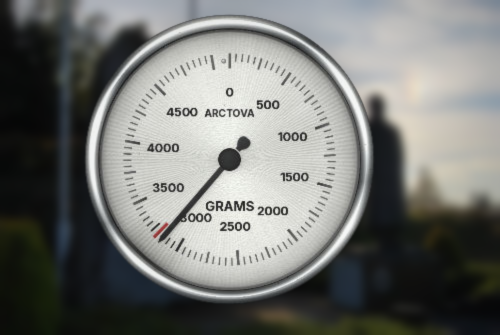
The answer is 3150 g
